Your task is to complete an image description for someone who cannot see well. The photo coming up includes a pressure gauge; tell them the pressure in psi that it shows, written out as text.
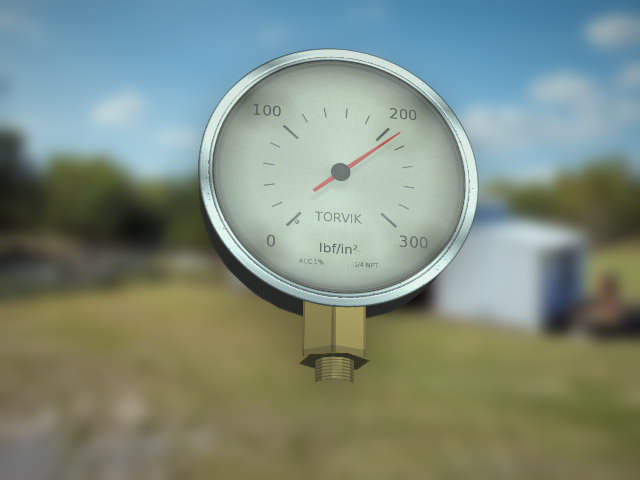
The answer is 210 psi
